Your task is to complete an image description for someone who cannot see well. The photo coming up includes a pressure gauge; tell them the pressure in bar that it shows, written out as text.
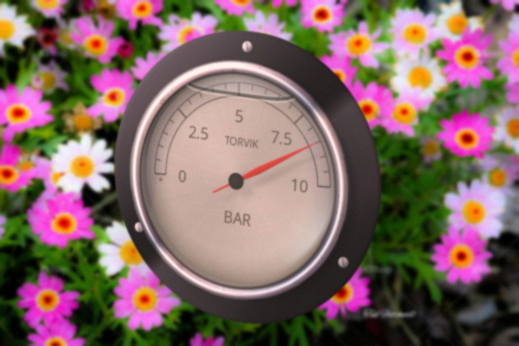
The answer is 8.5 bar
